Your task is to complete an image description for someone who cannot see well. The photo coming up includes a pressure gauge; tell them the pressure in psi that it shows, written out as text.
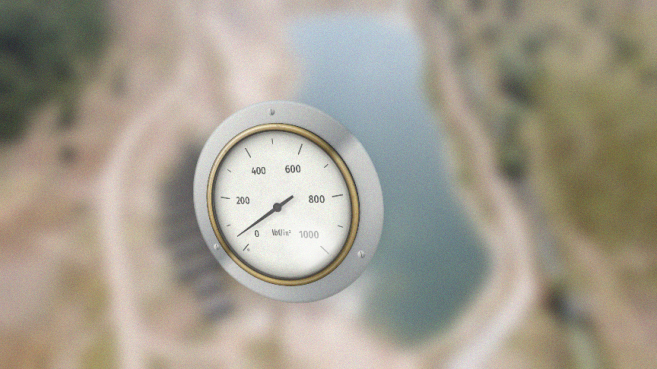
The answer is 50 psi
